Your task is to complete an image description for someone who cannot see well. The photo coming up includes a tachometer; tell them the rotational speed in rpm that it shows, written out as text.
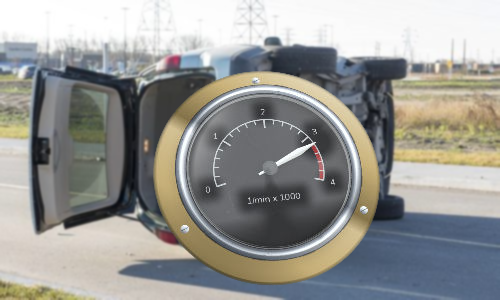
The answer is 3200 rpm
